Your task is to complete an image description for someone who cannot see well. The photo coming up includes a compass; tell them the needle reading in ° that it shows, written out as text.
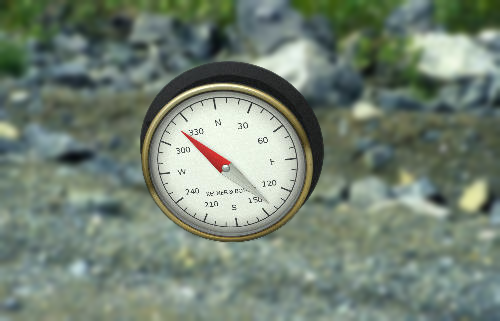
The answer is 320 °
